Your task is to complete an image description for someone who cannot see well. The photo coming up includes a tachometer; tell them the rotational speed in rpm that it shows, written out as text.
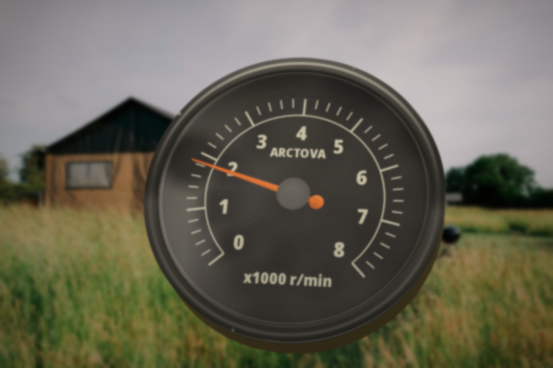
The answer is 1800 rpm
